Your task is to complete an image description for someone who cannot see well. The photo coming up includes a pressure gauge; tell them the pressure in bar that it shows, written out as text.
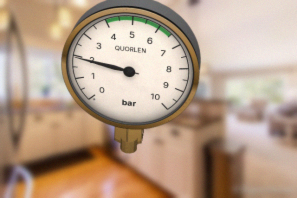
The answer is 2 bar
